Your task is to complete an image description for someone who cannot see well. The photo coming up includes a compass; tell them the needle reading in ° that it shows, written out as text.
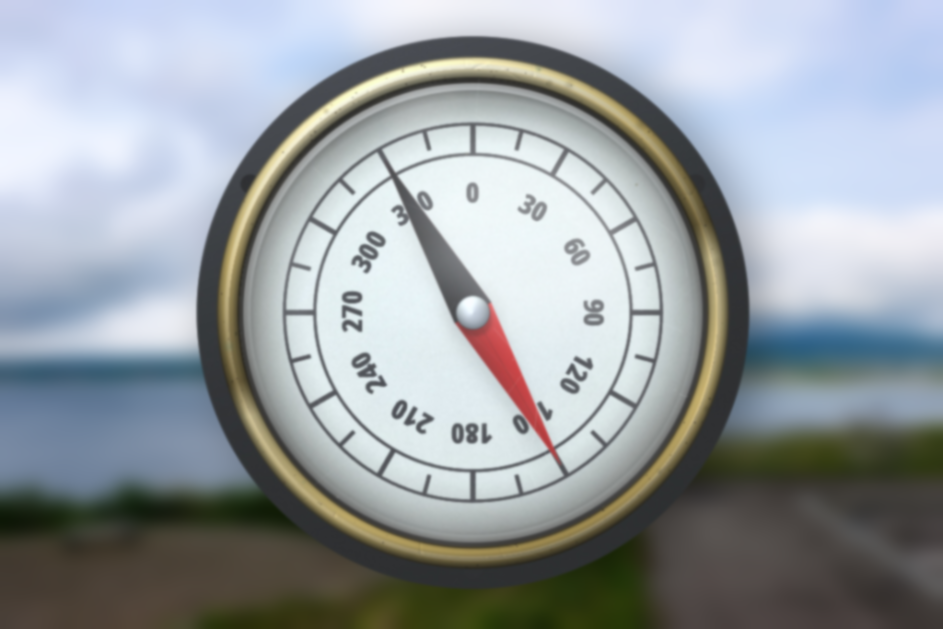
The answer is 150 °
